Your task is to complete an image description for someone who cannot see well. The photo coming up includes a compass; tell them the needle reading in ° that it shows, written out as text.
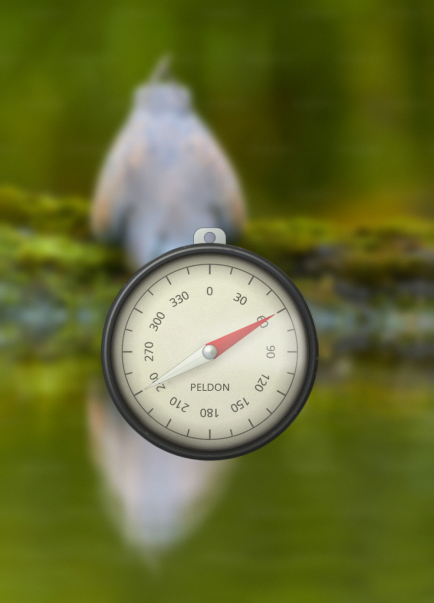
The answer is 60 °
